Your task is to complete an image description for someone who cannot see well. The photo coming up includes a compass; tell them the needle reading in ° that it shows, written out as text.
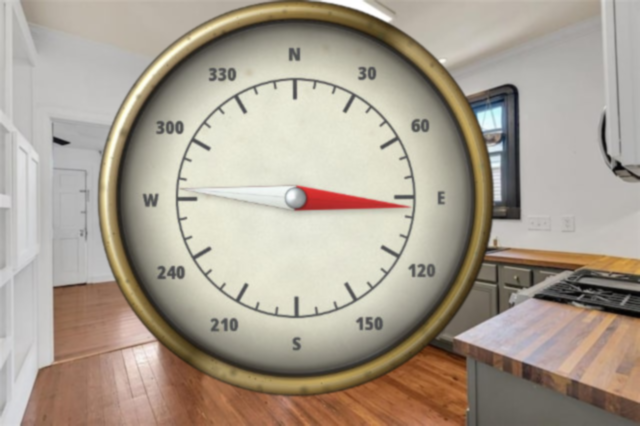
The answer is 95 °
